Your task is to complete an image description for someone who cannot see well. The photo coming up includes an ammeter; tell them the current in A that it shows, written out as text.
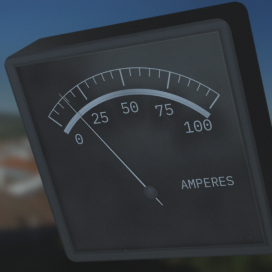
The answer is 15 A
